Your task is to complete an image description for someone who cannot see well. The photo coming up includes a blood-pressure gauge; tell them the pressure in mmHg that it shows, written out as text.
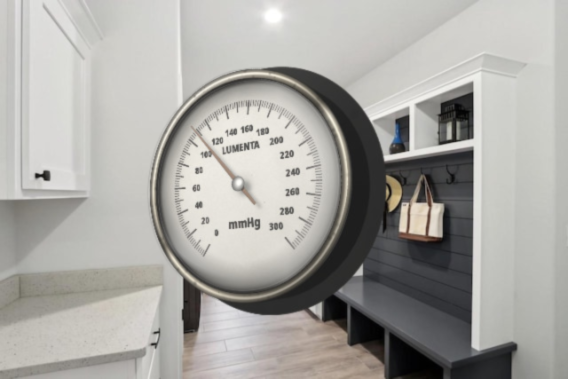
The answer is 110 mmHg
